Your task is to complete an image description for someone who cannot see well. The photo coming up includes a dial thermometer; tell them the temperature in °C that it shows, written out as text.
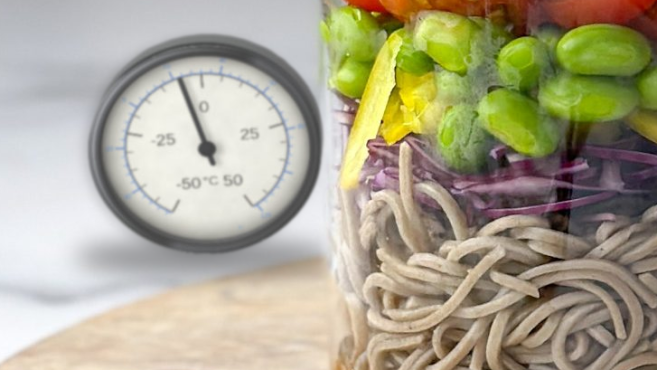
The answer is -5 °C
